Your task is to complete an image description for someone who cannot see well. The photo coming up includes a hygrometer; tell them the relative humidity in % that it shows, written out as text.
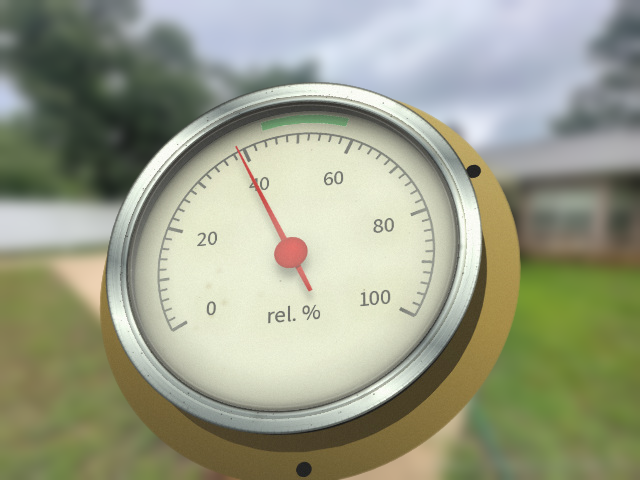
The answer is 39 %
